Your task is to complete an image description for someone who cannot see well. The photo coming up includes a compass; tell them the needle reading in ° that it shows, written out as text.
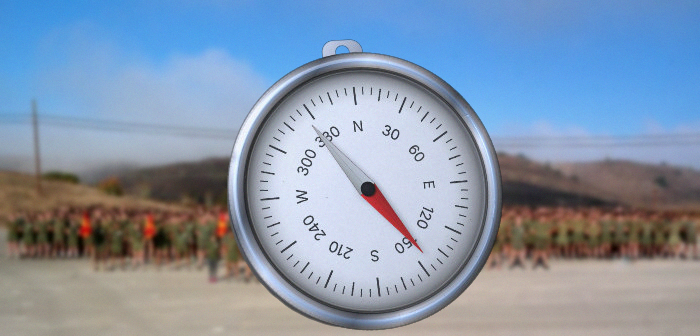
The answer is 145 °
